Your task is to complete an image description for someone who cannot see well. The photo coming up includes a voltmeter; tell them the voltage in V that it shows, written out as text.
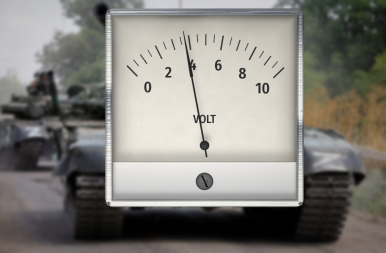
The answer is 3.75 V
